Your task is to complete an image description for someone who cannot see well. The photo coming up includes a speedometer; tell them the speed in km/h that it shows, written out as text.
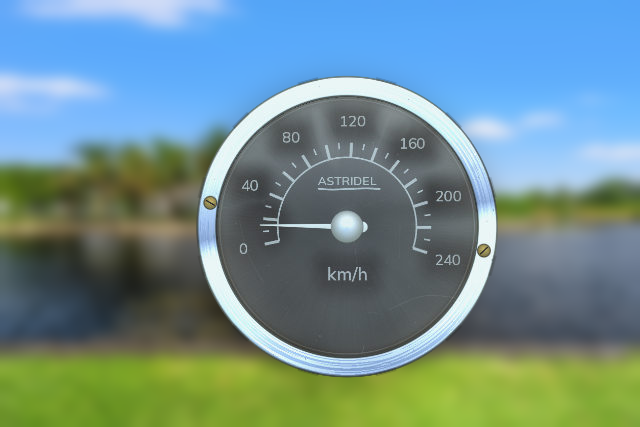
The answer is 15 km/h
